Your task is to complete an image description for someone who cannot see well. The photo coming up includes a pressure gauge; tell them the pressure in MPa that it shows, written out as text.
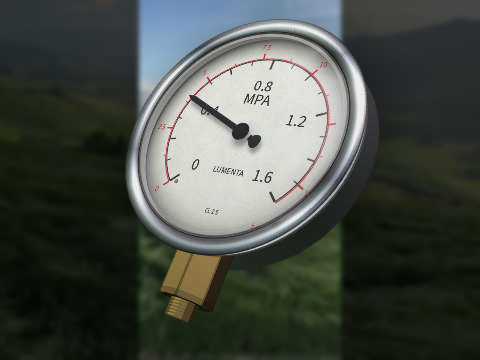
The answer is 0.4 MPa
